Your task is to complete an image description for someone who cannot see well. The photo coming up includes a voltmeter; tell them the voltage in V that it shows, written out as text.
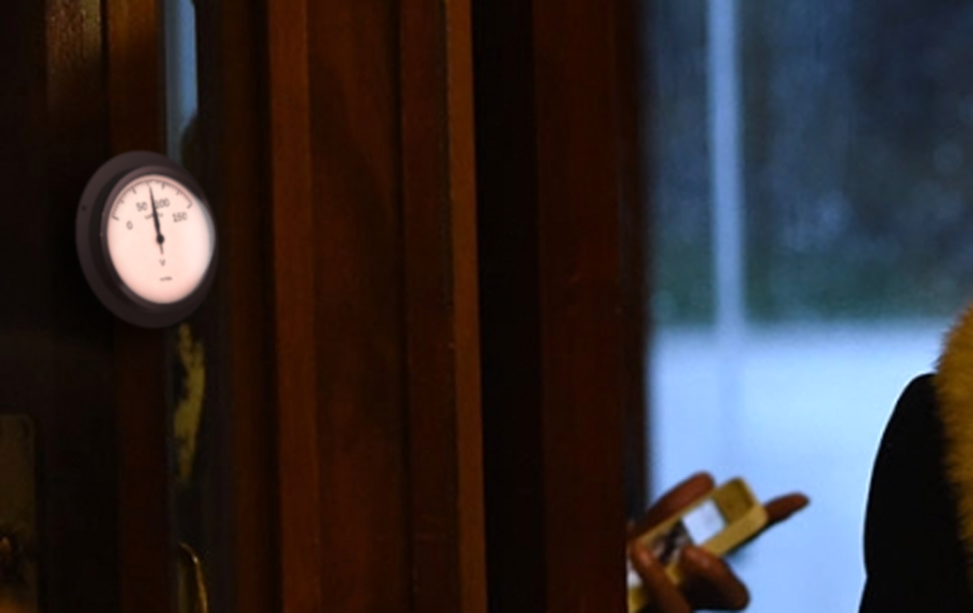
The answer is 75 V
